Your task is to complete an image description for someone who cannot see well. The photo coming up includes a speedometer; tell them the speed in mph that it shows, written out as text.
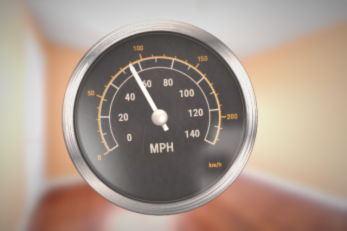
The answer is 55 mph
